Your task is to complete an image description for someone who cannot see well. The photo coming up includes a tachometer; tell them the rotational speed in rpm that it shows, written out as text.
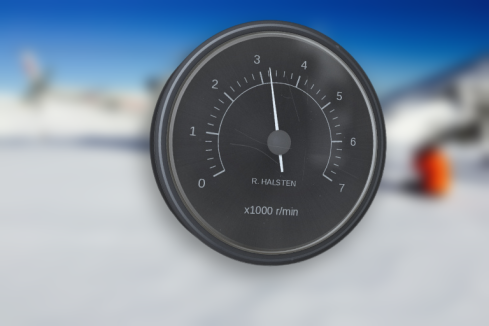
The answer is 3200 rpm
